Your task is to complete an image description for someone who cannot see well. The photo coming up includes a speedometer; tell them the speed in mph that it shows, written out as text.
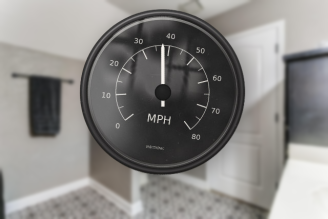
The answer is 37.5 mph
